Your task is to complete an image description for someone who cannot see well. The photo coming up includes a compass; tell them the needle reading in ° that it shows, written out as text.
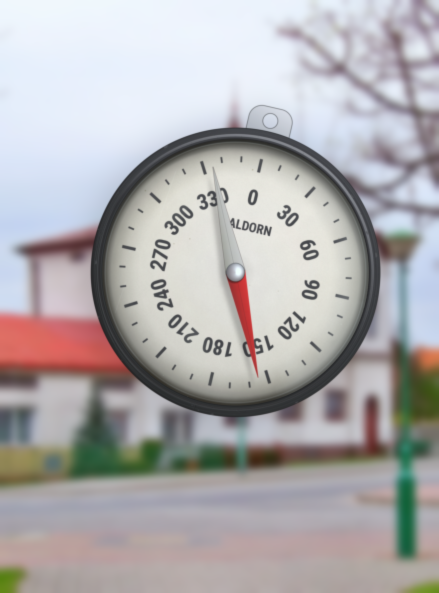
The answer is 155 °
